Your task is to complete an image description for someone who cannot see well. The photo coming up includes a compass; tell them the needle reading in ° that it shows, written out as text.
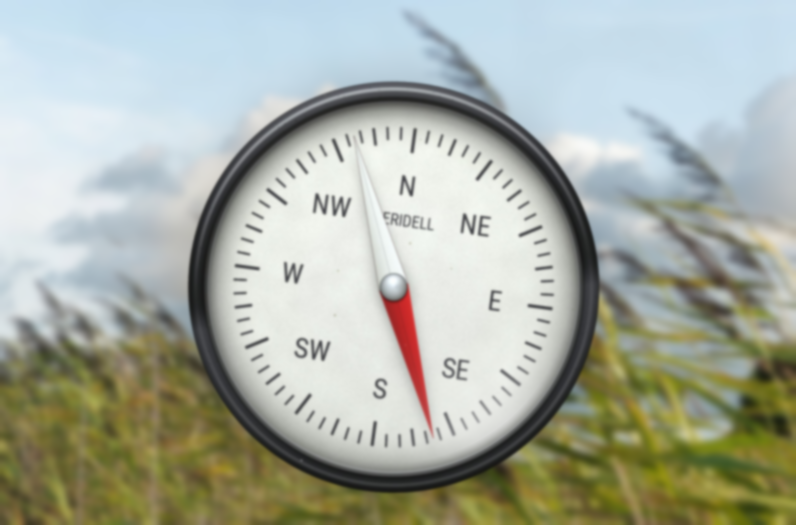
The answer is 157.5 °
